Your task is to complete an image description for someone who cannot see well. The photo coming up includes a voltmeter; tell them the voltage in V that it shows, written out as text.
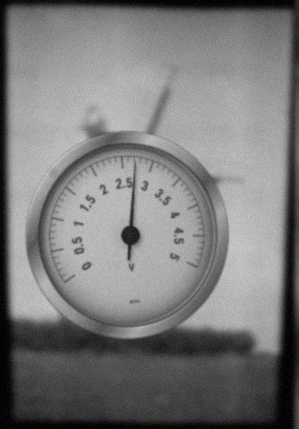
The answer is 2.7 V
